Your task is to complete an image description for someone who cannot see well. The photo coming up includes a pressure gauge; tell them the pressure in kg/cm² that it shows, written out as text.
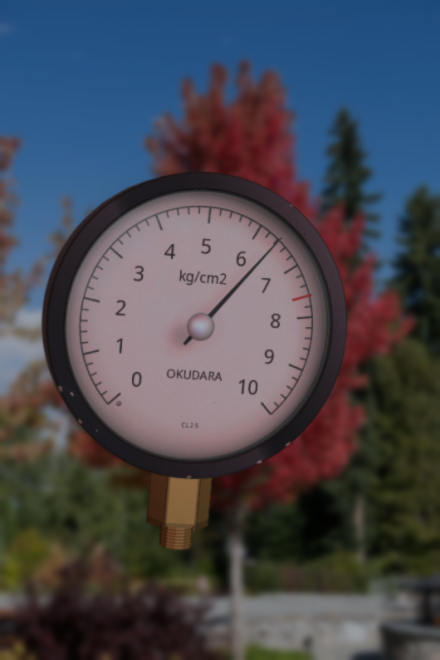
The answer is 6.4 kg/cm²
